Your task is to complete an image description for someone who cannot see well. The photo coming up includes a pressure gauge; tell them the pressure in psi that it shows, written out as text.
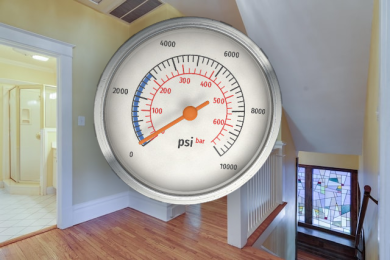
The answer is 200 psi
